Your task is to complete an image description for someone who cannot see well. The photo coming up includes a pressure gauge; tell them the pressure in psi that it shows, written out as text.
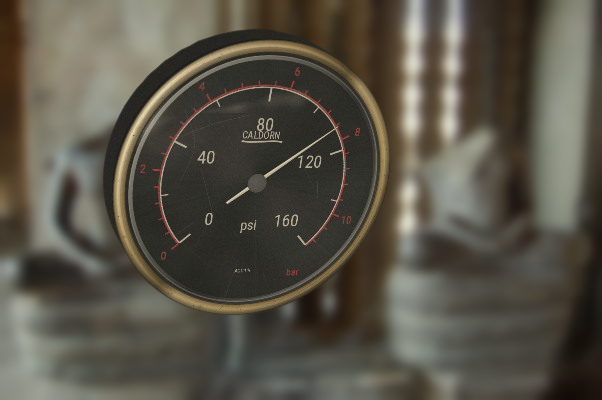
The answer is 110 psi
